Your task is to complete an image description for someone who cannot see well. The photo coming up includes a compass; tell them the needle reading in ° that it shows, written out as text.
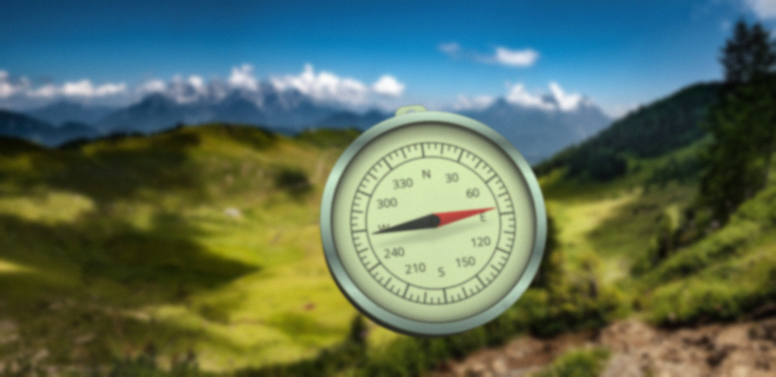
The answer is 85 °
